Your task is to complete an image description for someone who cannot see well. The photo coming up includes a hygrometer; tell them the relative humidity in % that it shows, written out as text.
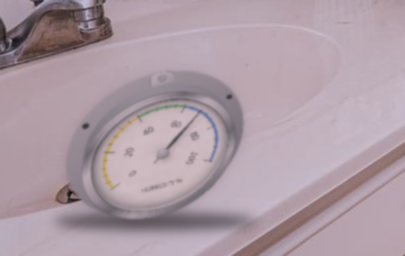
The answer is 68 %
